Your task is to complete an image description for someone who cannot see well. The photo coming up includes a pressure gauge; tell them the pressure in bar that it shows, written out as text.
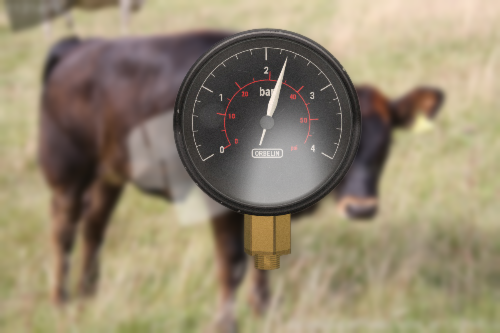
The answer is 2.3 bar
